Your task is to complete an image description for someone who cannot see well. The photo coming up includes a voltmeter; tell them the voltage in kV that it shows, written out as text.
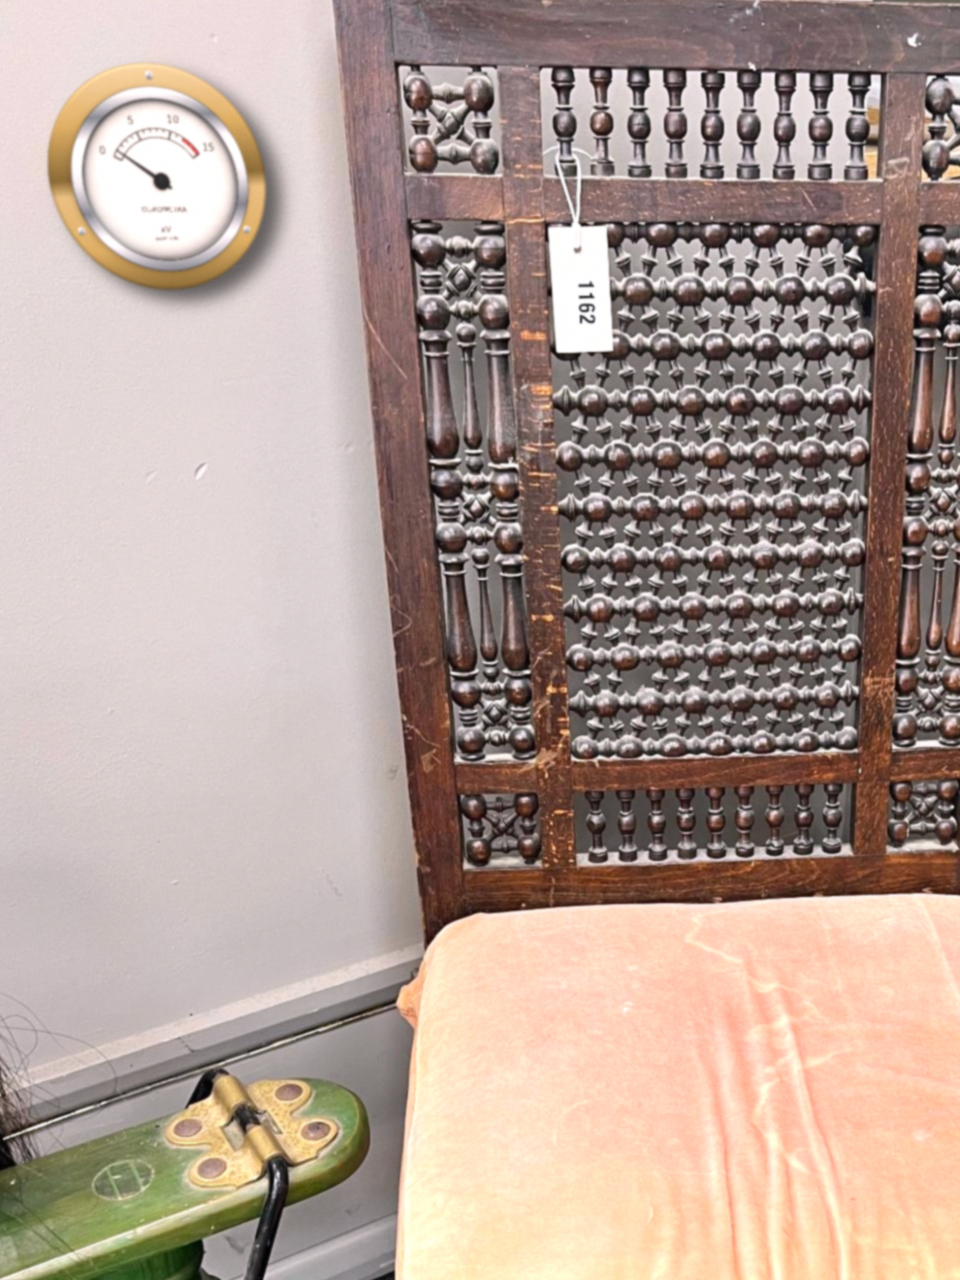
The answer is 1 kV
